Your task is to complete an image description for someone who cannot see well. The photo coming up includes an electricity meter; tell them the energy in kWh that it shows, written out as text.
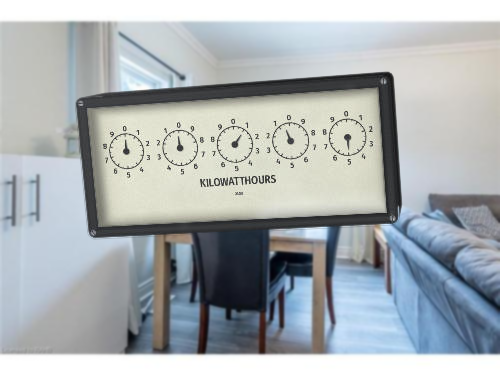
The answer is 105 kWh
